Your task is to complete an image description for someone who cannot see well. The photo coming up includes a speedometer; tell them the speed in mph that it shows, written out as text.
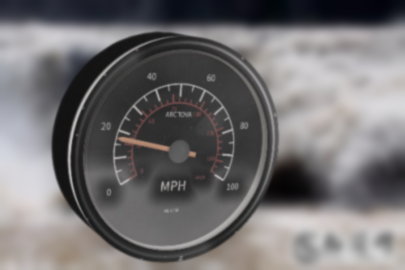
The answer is 17.5 mph
